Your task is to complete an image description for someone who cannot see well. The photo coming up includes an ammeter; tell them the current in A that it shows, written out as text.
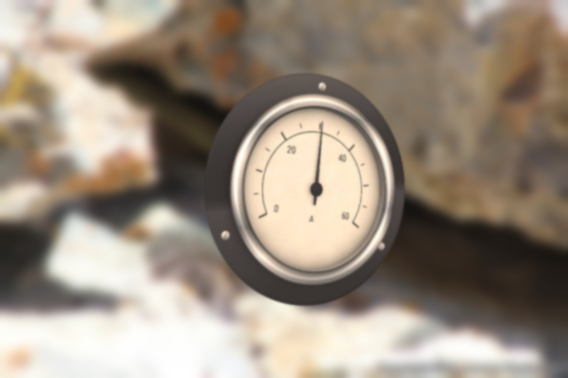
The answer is 30 A
